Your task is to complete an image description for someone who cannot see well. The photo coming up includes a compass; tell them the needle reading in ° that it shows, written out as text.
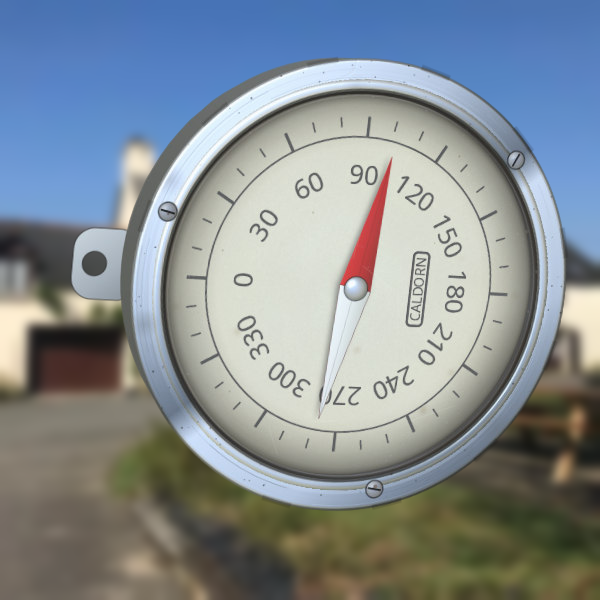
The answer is 100 °
